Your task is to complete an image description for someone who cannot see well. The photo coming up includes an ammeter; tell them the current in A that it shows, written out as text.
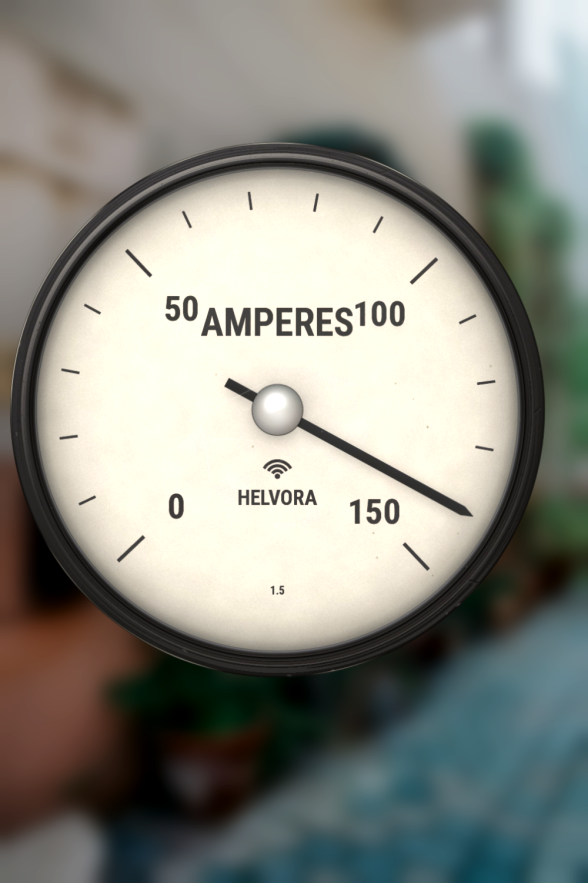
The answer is 140 A
